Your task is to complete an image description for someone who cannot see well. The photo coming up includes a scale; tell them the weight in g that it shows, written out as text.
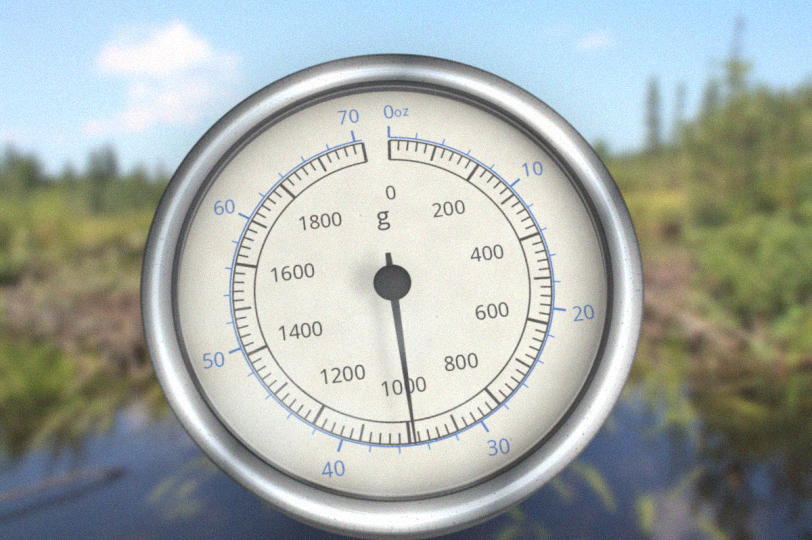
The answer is 990 g
